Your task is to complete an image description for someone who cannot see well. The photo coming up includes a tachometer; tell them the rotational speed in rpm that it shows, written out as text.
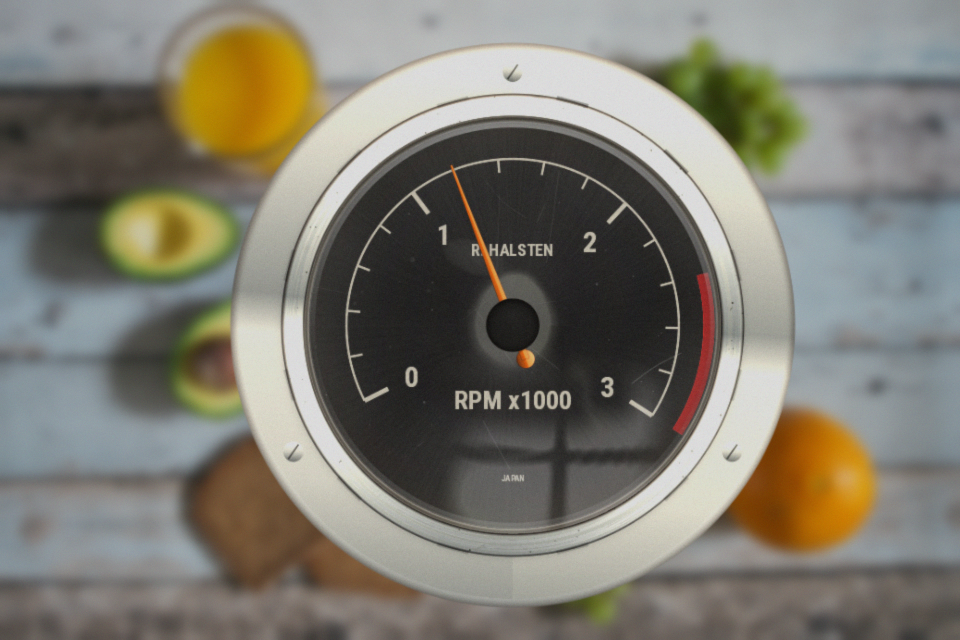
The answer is 1200 rpm
